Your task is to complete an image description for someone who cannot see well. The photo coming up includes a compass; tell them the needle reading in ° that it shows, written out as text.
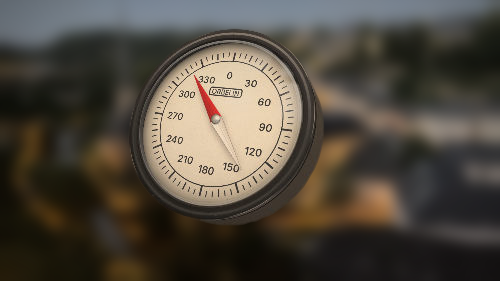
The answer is 320 °
